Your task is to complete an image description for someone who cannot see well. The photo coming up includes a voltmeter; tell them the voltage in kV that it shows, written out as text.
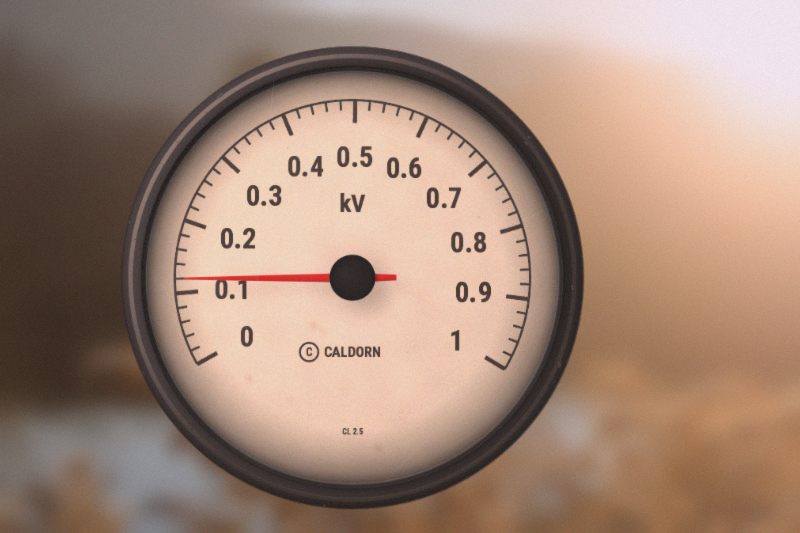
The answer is 0.12 kV
